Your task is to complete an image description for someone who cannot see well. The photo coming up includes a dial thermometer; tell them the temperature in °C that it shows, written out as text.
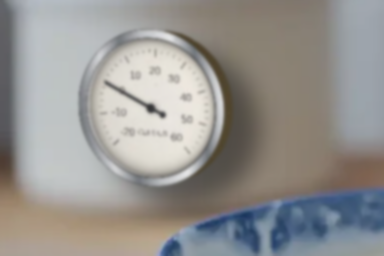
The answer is 0 °C
